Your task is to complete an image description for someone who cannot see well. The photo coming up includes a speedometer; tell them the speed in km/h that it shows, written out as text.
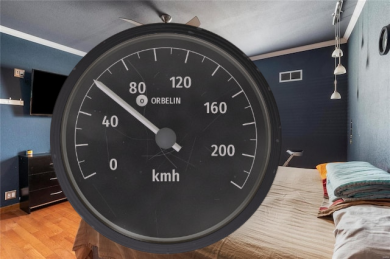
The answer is 60 km/h
